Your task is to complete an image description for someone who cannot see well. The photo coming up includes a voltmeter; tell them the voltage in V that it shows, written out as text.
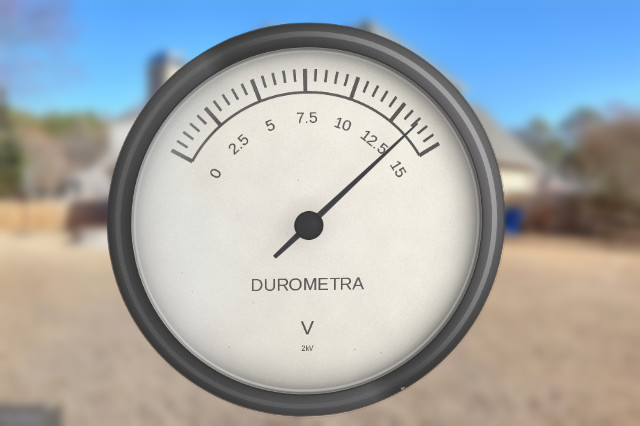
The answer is 13.5 V
